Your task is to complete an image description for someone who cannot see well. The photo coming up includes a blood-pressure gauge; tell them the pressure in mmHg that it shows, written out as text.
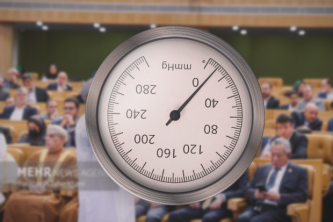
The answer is 10 mmHg
